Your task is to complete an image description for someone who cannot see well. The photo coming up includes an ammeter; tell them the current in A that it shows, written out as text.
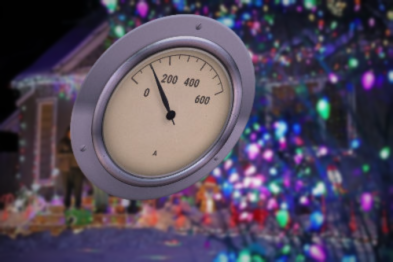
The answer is 100 A
